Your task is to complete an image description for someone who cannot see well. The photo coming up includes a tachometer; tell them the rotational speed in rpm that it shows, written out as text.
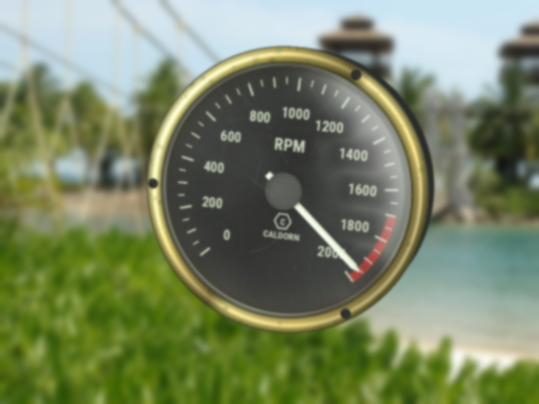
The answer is 1950 rpm
